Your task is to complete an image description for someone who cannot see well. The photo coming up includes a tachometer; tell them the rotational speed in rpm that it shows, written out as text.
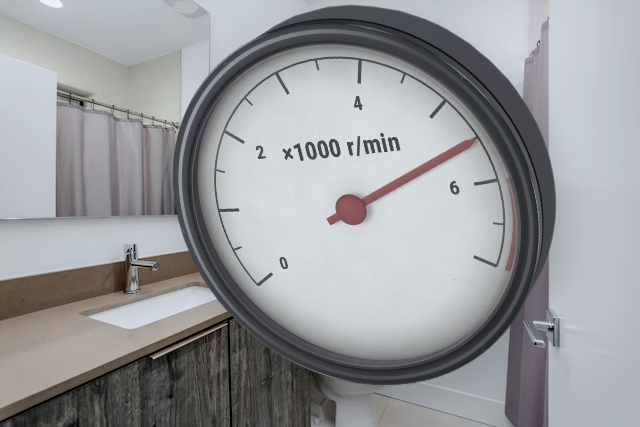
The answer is 5500 rpm
